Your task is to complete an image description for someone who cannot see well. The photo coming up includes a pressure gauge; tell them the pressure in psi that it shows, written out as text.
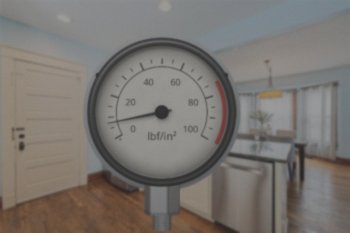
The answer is 7.5 psi
